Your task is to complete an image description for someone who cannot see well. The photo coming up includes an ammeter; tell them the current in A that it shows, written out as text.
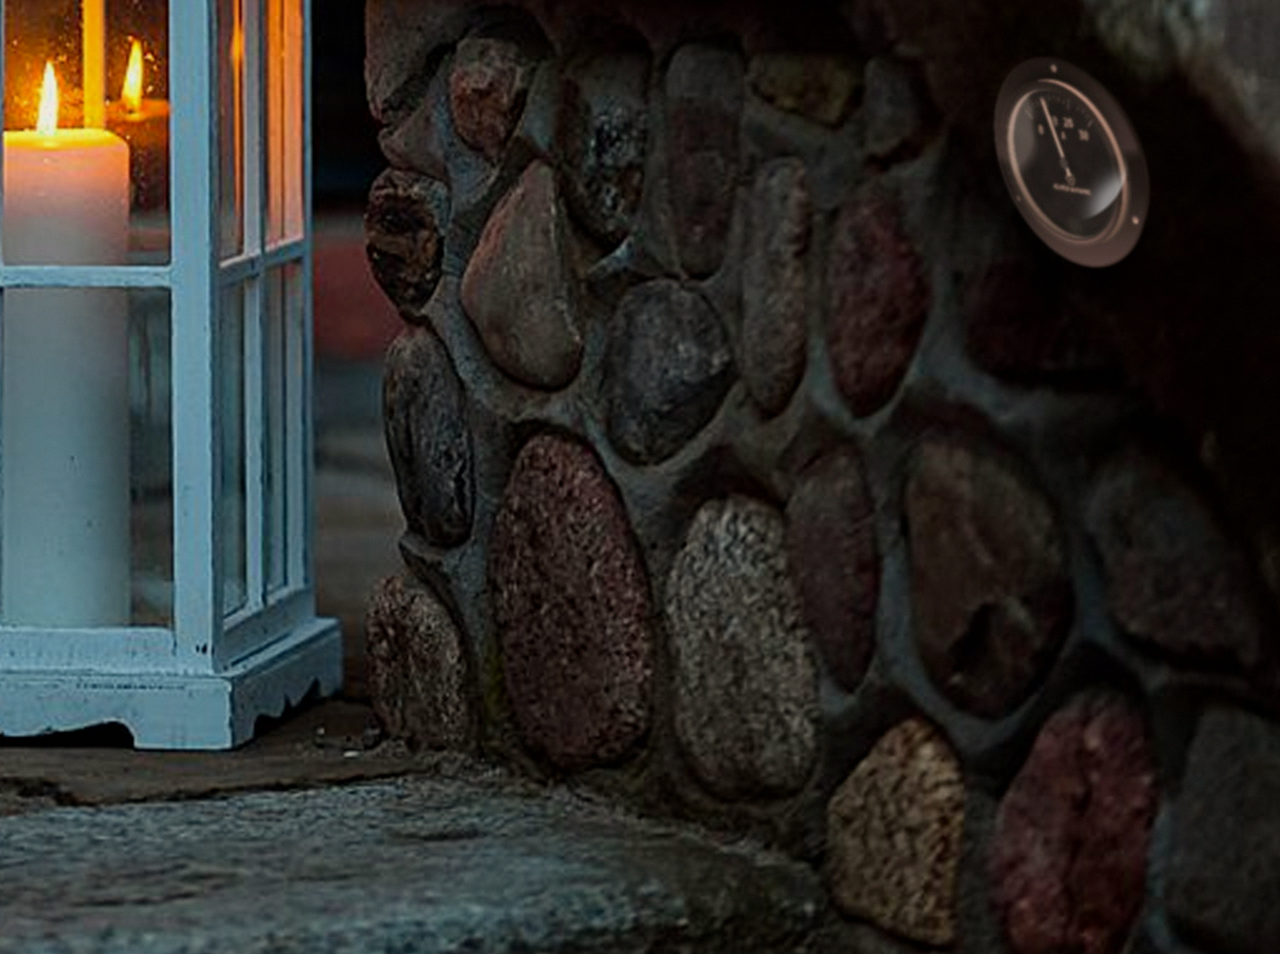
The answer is 10 A
